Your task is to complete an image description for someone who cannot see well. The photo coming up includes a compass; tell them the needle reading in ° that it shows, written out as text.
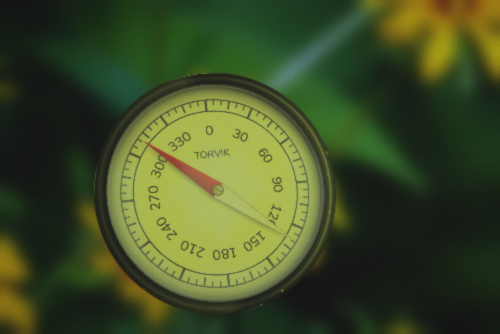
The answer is 310 °
